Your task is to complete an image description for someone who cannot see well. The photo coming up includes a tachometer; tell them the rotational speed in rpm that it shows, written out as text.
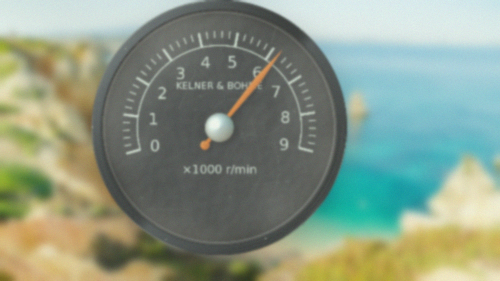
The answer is 6200 rpm
